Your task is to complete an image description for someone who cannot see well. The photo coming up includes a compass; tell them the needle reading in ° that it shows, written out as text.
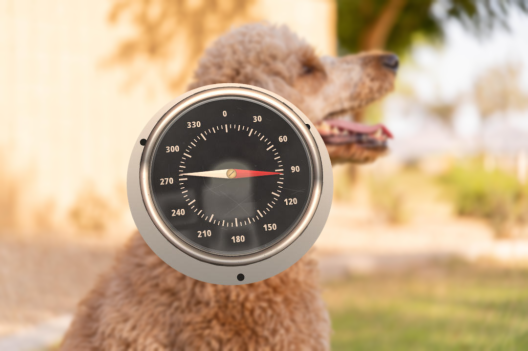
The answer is 95 °
